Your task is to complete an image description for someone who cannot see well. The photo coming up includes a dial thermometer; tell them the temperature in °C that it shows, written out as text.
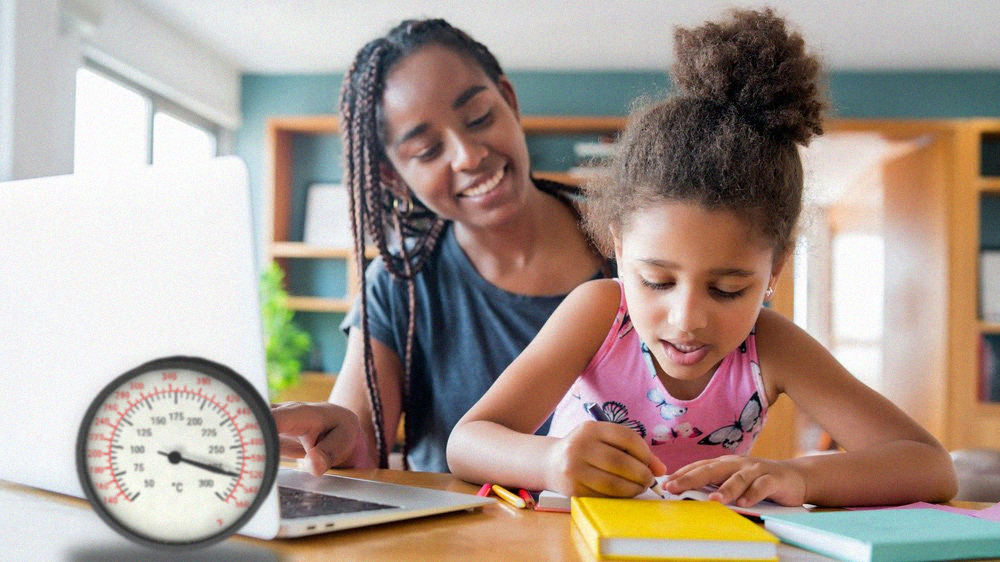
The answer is 275 °C
